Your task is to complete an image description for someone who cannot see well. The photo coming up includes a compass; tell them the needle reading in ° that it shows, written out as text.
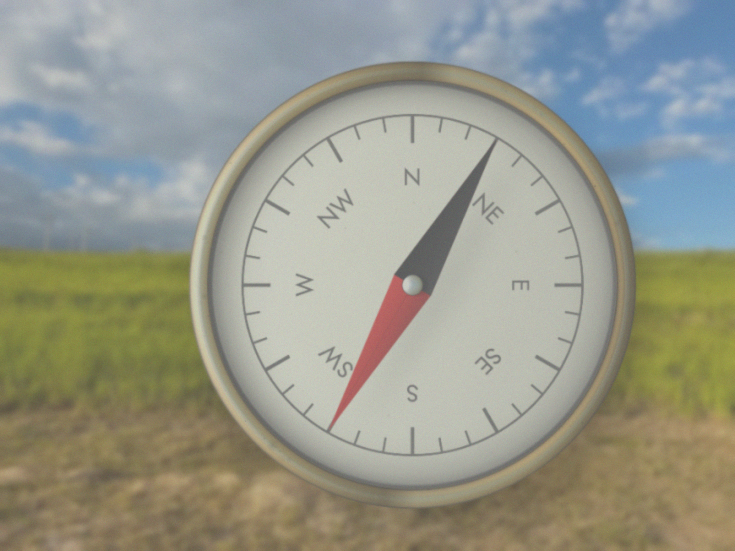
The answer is 210 °
